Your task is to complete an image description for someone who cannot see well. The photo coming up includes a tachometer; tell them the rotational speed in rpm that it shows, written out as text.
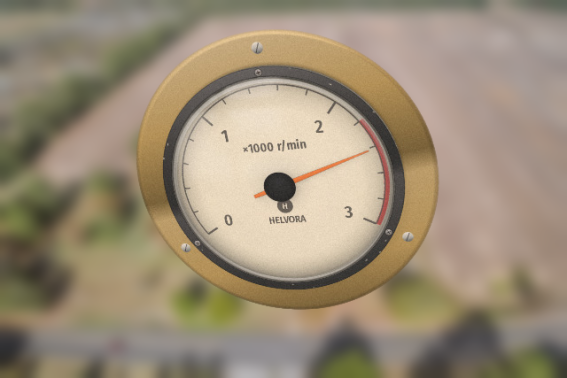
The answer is 2400 rpm
